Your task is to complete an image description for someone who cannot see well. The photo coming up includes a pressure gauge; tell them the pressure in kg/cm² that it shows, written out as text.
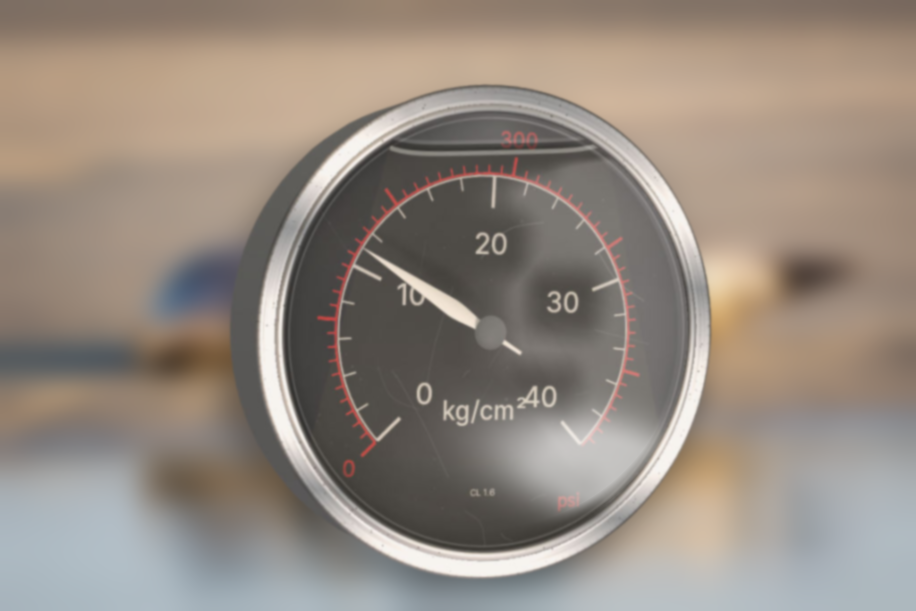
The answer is 11 kg/cm²
